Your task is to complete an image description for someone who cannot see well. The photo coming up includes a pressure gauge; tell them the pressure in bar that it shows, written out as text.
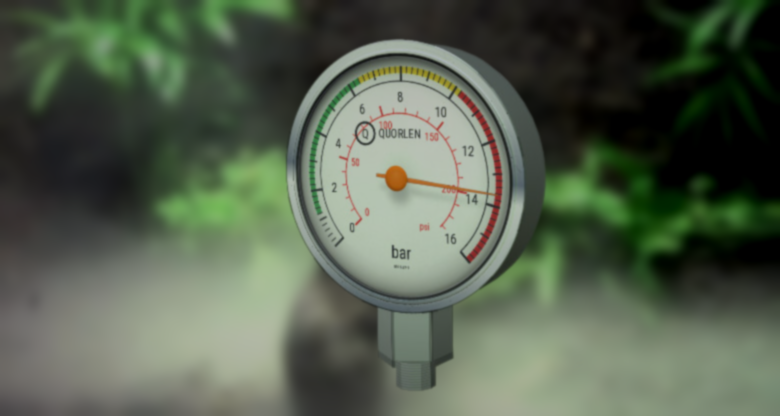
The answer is 13.6 bar
